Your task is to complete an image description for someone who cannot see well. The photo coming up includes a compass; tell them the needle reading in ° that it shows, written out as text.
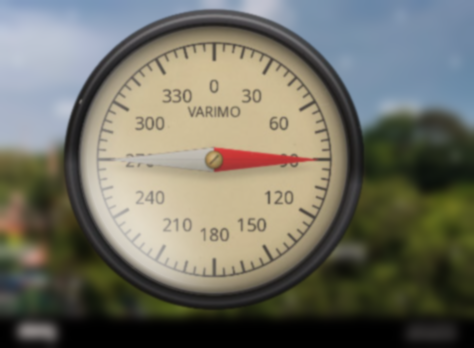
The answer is 90 °
